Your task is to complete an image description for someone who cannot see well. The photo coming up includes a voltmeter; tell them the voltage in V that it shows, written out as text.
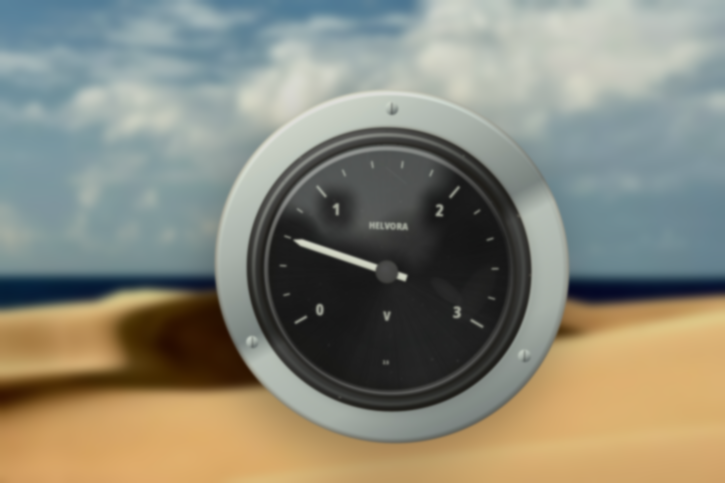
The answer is 0.6 V
